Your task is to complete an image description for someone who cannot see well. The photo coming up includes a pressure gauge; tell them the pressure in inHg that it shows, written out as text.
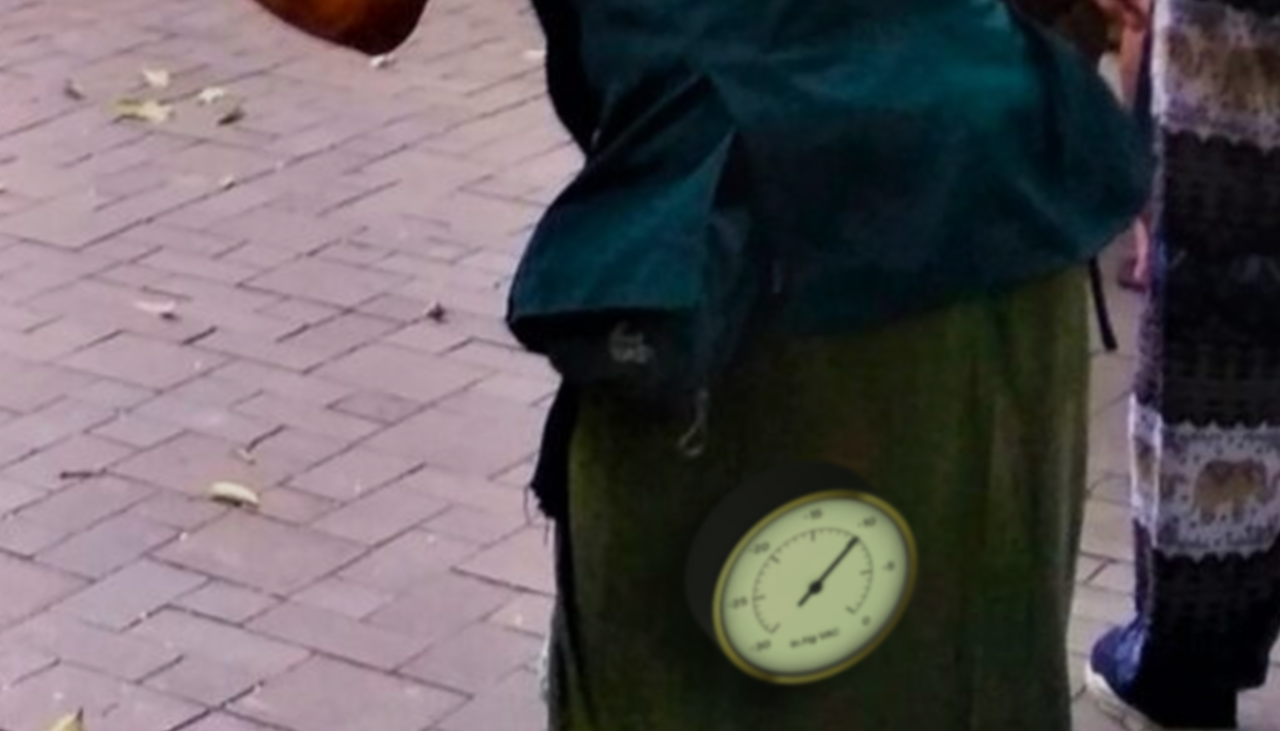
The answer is -10 inHg
